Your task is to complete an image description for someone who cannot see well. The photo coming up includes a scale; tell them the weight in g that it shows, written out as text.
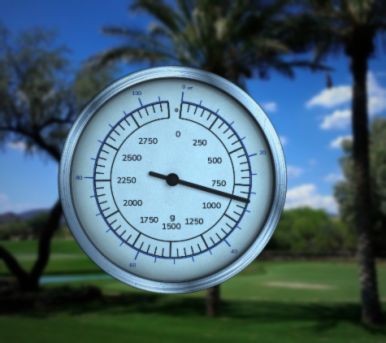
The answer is 850 g
